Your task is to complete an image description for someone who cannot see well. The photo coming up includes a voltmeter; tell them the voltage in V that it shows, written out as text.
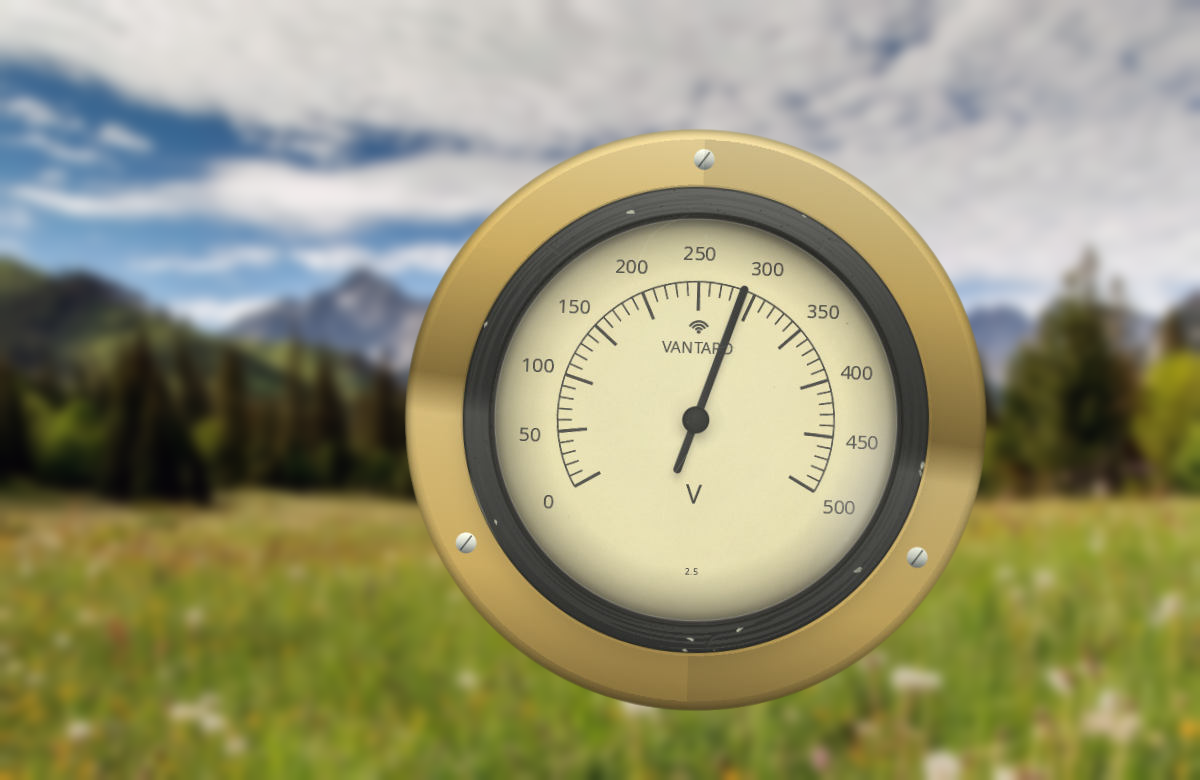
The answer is 290 V
